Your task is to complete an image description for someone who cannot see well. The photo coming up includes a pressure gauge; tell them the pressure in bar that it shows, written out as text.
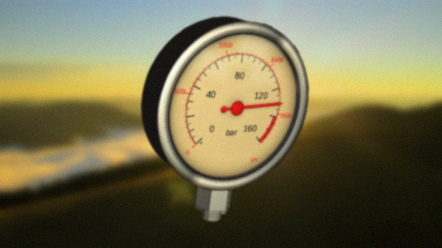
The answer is 130 bar
